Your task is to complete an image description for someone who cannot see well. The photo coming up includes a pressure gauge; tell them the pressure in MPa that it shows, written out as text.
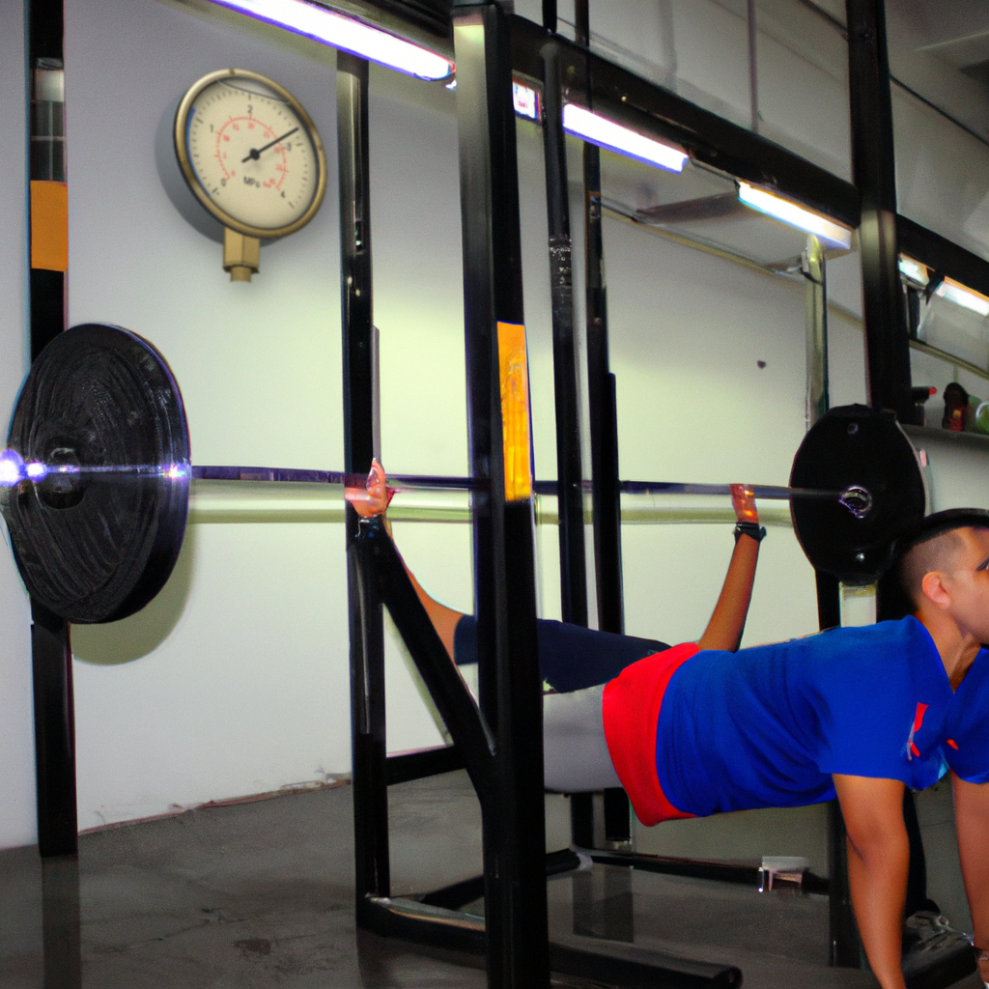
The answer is 2.8 MPa
